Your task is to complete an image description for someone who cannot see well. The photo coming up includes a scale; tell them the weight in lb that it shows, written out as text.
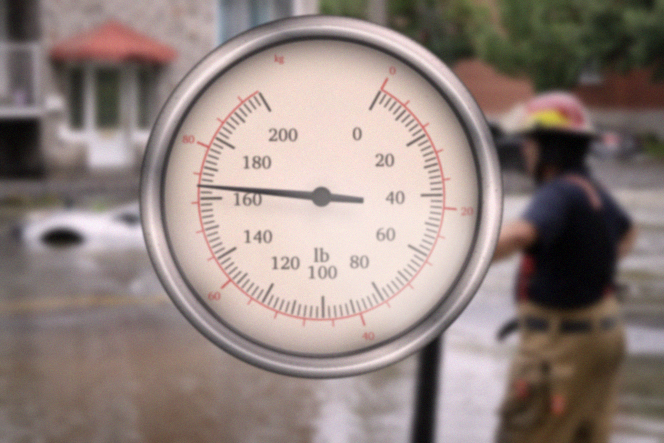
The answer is 164 lb
